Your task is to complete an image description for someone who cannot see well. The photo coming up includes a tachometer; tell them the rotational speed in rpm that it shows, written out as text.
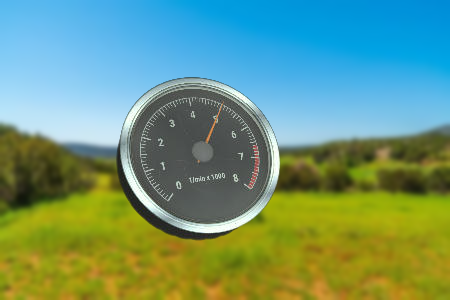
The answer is 5000 rpm
